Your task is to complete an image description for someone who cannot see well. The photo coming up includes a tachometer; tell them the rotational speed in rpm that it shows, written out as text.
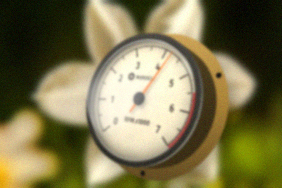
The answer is 4250 rpm
